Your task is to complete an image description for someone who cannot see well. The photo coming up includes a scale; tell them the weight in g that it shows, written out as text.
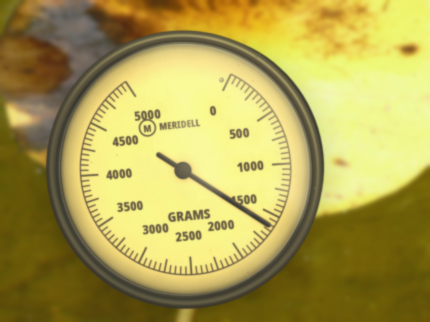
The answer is 1600 g
